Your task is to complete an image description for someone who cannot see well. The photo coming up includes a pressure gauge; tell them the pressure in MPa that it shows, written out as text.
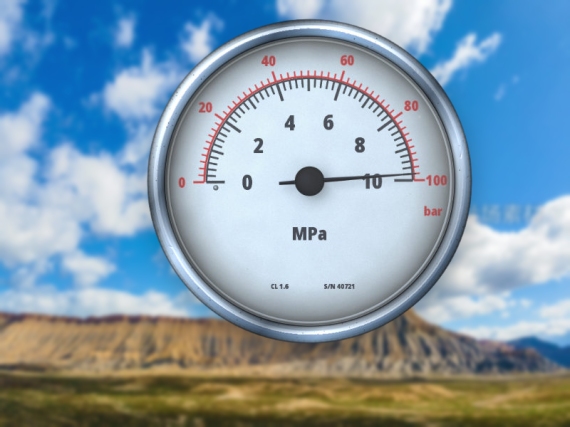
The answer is 9.8 MPa
